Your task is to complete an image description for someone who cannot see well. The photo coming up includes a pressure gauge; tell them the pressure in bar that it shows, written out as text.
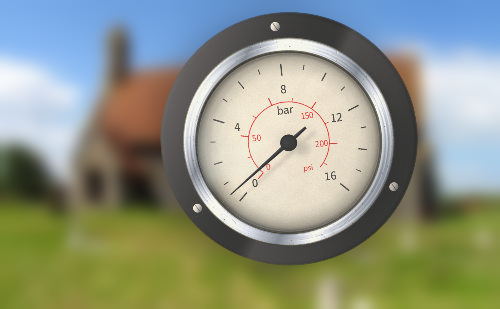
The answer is 0.5 bar
